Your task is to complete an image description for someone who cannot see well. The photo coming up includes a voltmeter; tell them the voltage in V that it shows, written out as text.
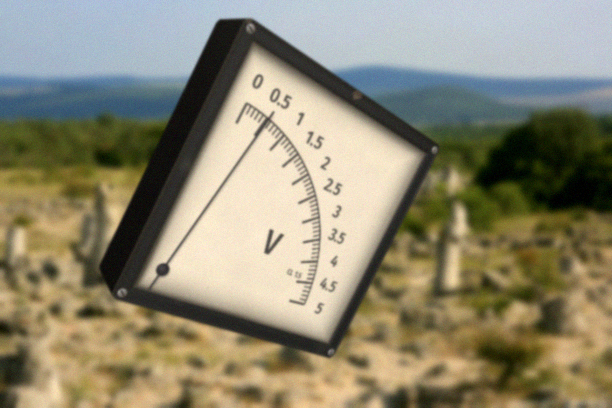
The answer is 0.5 V
